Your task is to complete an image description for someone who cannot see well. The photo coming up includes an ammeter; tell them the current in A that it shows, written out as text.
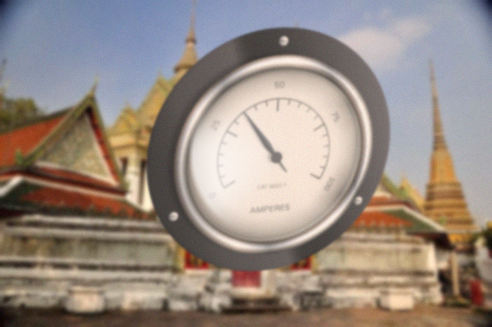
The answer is 35 A
